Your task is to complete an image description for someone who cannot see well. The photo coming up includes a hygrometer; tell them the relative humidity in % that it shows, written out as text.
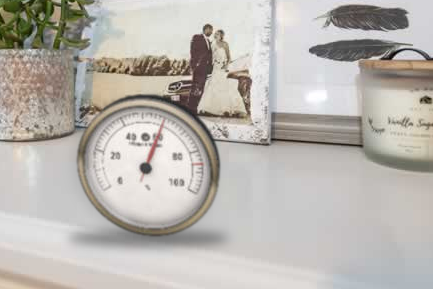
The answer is 60 %
